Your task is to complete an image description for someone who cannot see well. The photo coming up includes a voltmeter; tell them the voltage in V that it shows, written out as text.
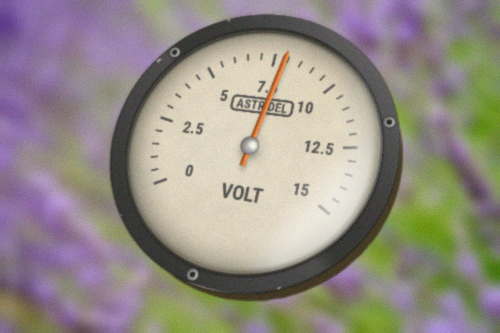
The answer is 8 V
